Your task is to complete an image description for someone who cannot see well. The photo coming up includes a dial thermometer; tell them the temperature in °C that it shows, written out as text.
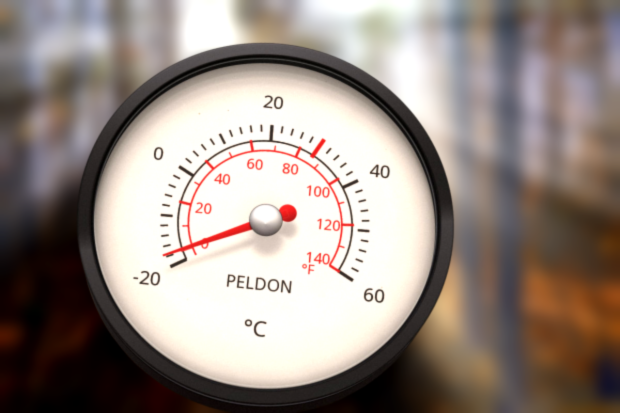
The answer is -18 °C
